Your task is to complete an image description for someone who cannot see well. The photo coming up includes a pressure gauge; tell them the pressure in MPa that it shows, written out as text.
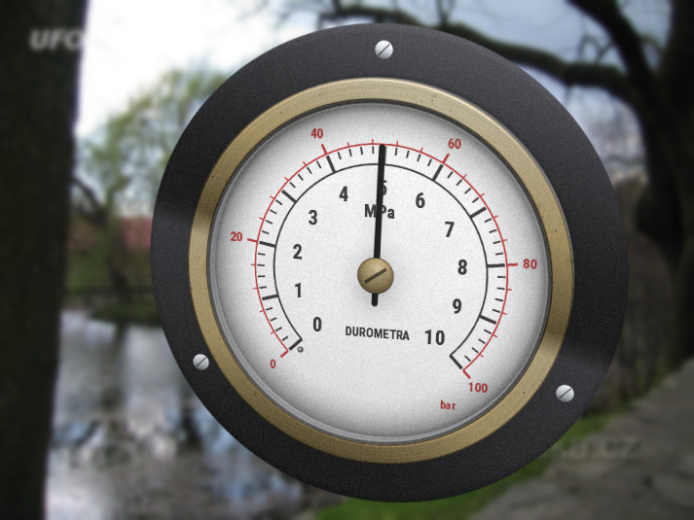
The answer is 5 MPa
